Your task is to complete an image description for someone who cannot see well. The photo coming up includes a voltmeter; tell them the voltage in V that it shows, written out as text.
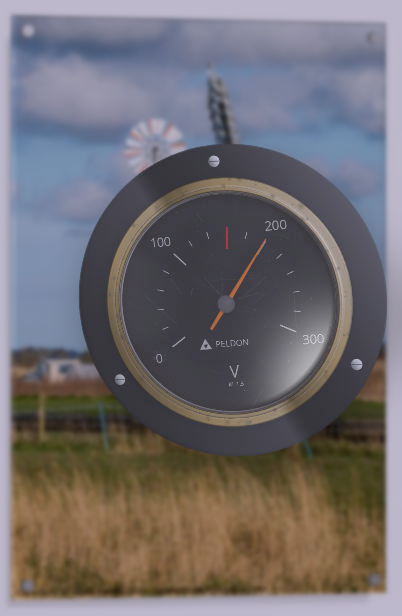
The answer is 200 V
